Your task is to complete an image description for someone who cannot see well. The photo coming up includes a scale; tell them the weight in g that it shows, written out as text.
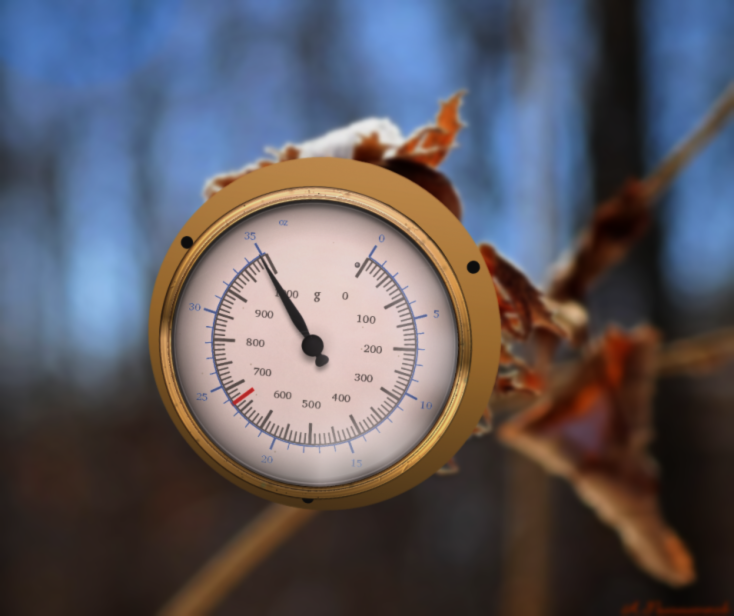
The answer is 990 g
